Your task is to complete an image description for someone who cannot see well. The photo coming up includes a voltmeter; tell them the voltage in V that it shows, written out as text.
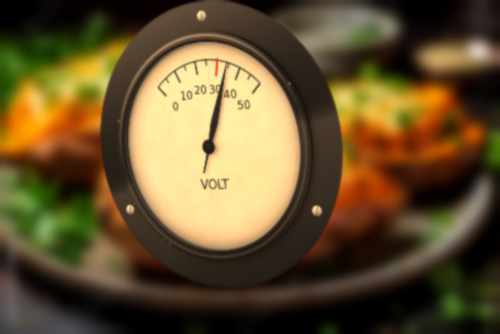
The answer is 35 V
